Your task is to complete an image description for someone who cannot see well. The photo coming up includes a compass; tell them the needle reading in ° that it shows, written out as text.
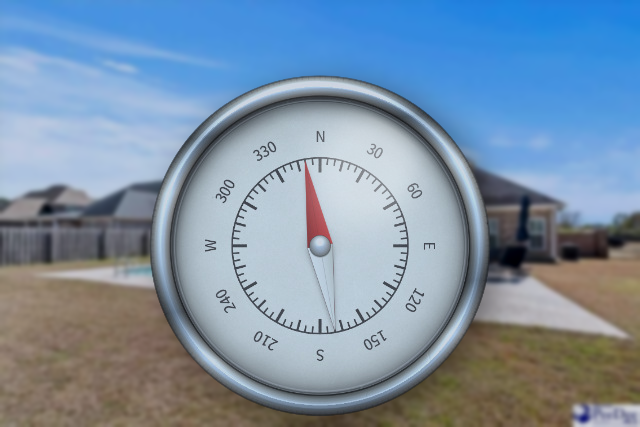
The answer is 350 °
